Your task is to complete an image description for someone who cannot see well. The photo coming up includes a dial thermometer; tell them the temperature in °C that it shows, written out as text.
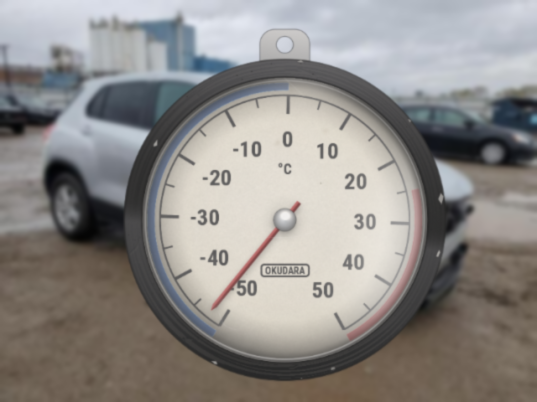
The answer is -47.5 °C
